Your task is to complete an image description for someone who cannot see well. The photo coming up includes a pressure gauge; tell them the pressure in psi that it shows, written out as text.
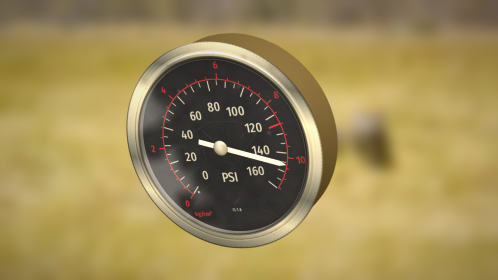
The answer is 145 psi
